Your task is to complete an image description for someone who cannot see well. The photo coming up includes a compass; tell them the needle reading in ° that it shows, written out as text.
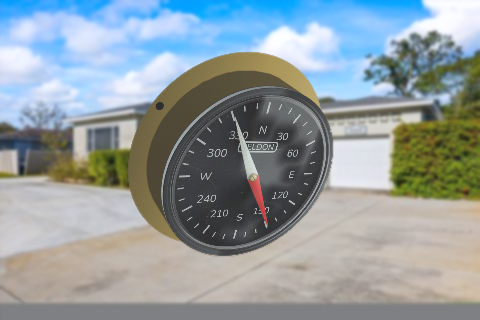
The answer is 150 °
